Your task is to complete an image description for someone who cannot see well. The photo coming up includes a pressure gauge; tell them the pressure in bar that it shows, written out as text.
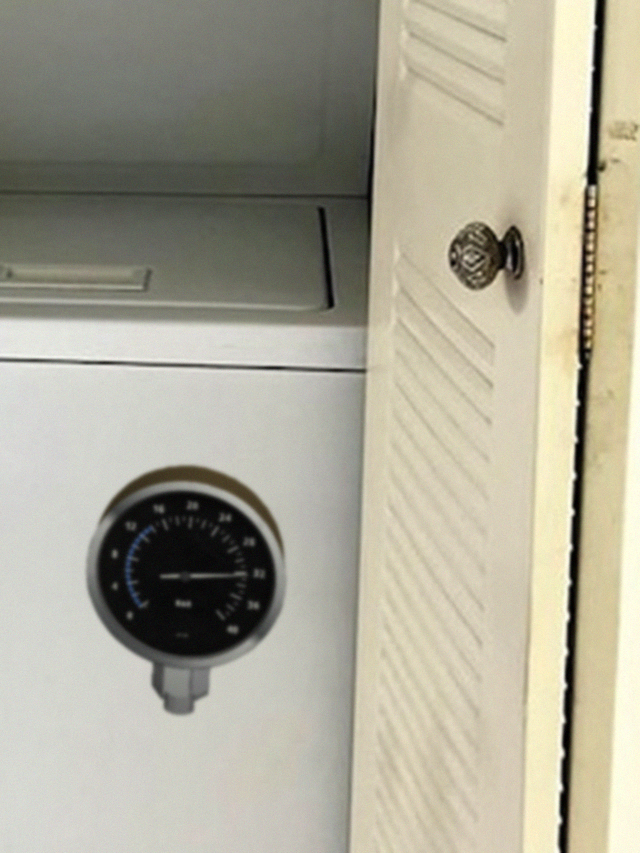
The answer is 32 bar
